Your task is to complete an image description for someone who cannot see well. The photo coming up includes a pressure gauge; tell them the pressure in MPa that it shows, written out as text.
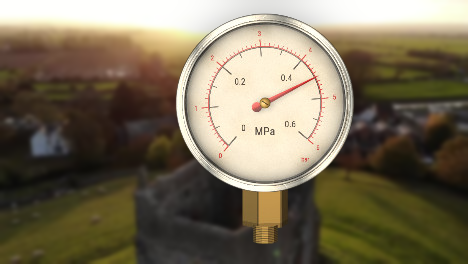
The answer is 0.45 MPa
